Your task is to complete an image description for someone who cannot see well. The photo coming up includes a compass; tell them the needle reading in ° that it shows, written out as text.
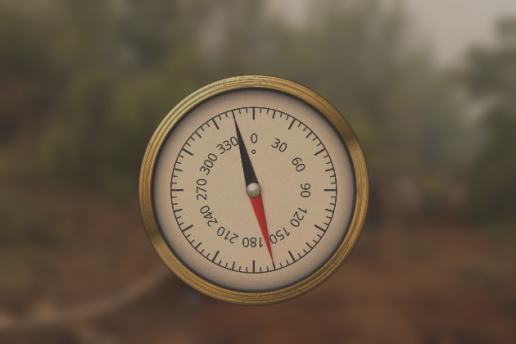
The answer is 165 °
